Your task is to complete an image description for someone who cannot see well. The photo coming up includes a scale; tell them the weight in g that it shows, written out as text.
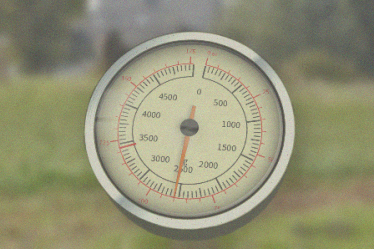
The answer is 2550 g
